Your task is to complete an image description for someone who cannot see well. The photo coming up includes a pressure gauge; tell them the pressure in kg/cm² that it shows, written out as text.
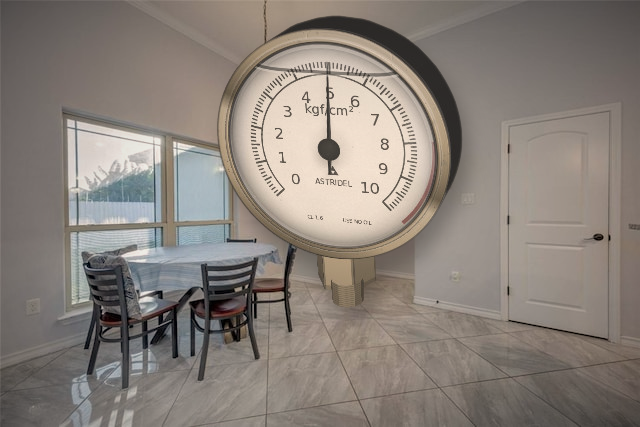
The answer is 5 kg/cm²
